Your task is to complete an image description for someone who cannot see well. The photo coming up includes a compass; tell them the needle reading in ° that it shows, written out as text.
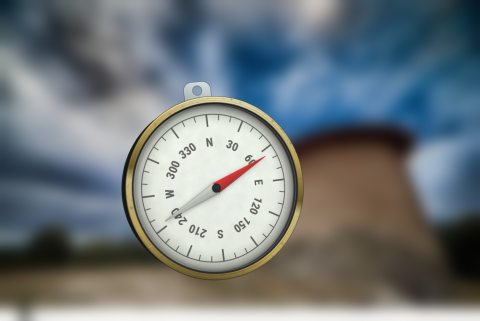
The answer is 65 °
